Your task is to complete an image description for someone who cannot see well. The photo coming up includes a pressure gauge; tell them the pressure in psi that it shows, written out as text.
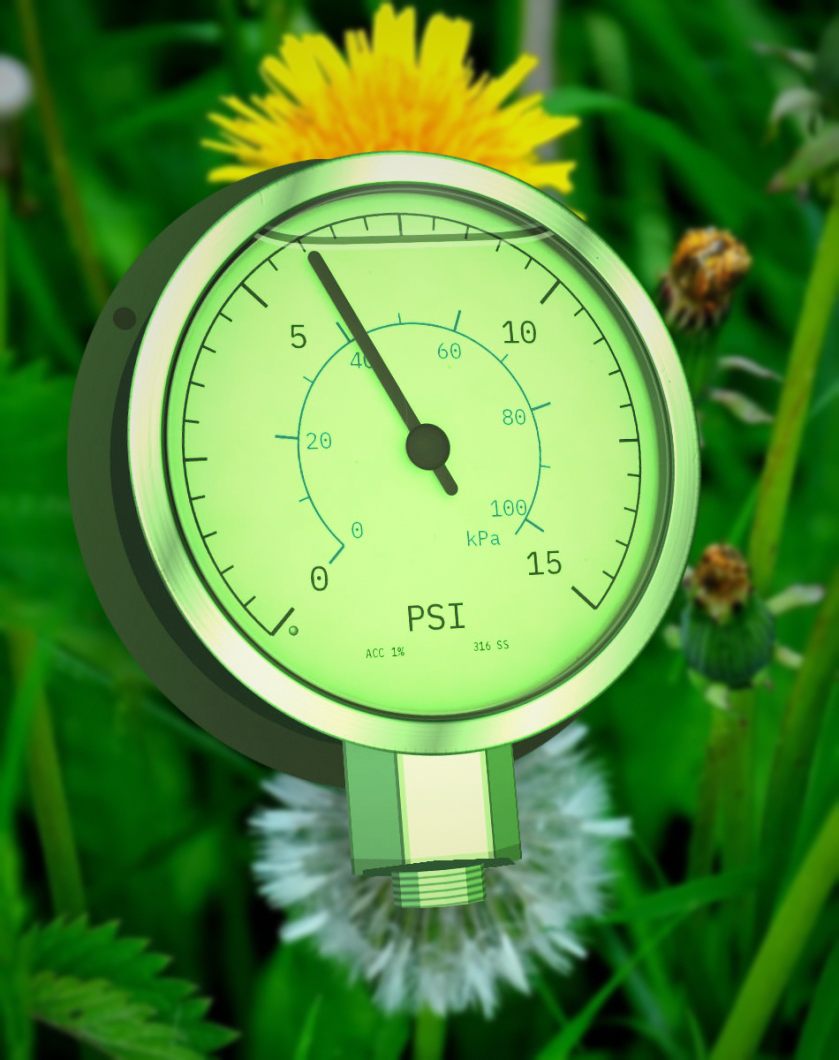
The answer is 6 psi
